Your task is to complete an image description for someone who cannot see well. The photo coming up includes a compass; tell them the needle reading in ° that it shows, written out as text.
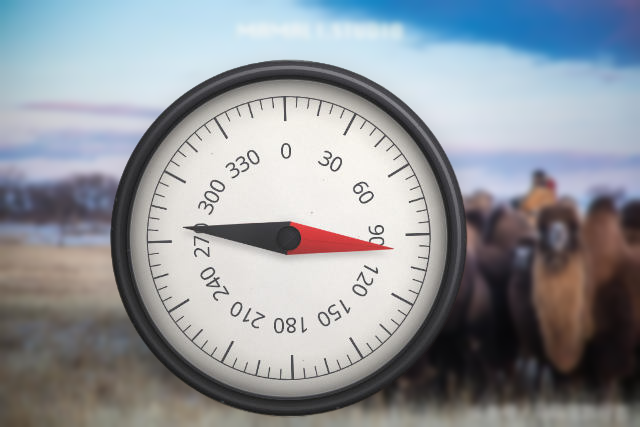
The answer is 97.5 °
